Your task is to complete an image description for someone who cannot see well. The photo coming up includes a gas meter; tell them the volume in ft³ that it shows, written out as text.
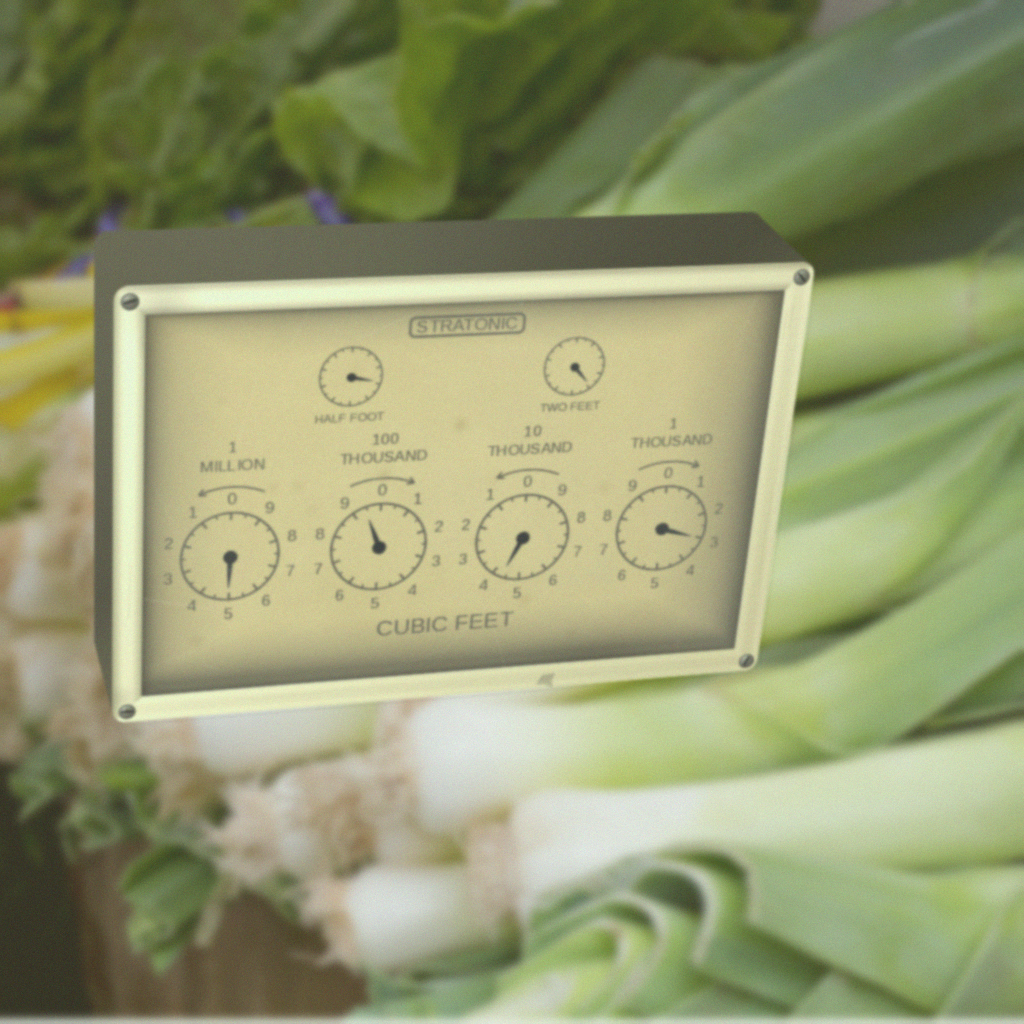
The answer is 494300 ft³
